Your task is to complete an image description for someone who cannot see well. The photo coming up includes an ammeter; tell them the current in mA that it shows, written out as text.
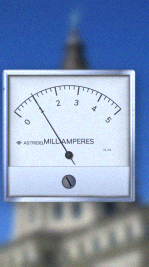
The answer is 1 mA
